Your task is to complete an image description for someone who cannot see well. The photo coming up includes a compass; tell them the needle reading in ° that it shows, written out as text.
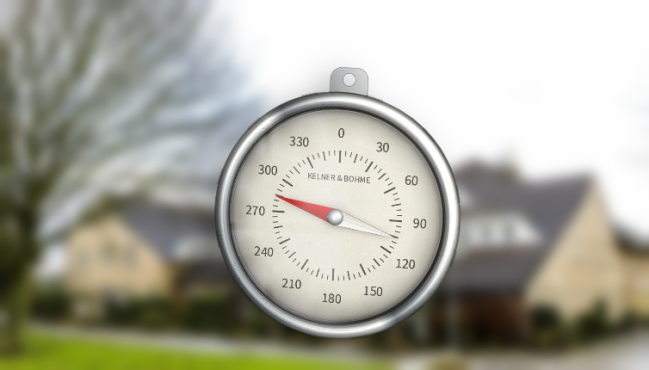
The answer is 285 °
